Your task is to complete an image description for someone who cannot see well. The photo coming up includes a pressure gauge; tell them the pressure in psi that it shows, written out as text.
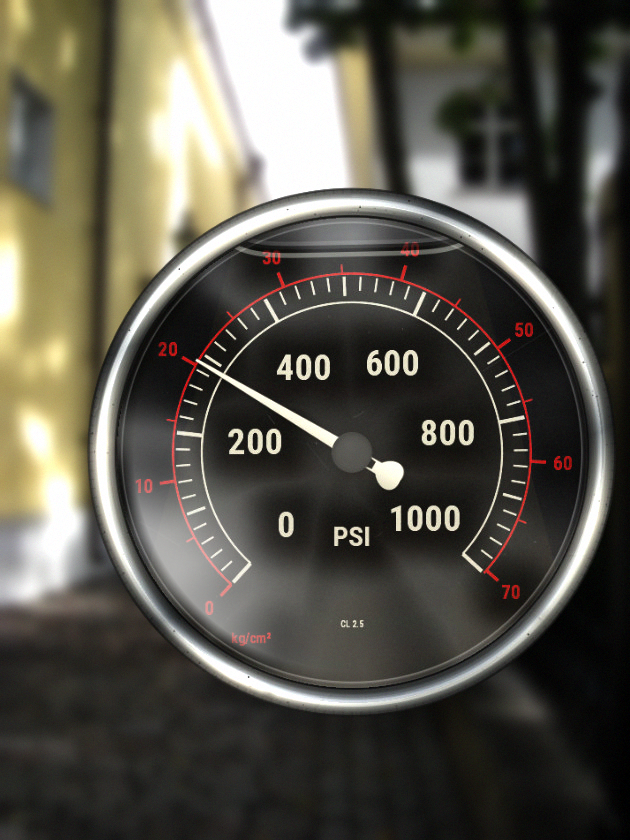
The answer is 290 psi
